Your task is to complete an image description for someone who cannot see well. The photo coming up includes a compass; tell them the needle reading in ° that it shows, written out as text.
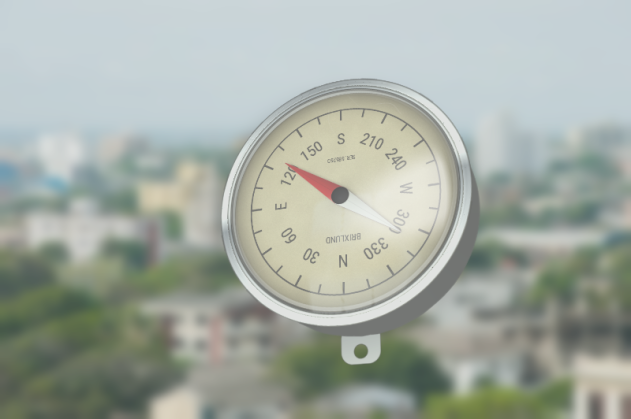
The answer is 127.5 °
